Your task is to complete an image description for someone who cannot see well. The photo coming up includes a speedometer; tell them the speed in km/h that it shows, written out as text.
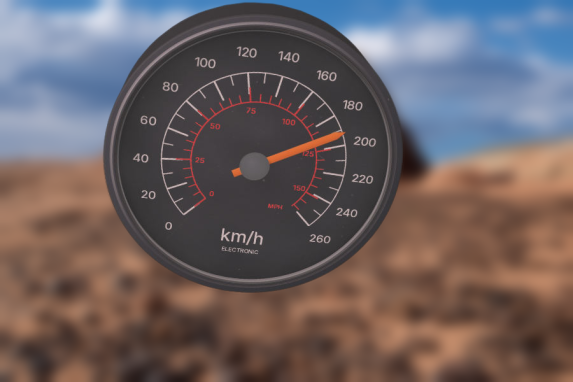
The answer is 190 km/h
